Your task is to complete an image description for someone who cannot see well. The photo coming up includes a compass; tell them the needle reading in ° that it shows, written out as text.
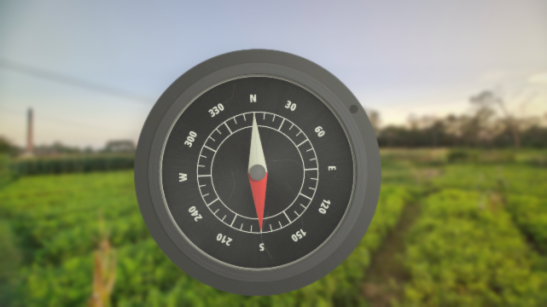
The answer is 180 °
